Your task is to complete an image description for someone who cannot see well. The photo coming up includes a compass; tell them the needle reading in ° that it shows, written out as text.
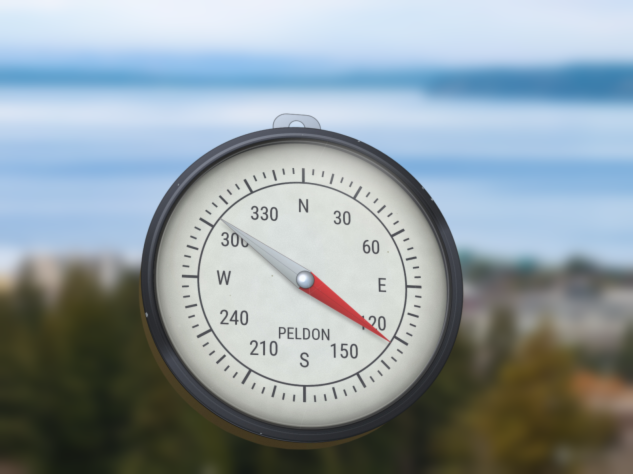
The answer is 125 °
